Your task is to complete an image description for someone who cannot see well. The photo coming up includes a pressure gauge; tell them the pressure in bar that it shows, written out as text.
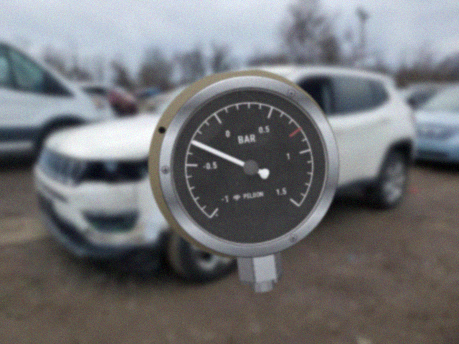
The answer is -0.3 bar
